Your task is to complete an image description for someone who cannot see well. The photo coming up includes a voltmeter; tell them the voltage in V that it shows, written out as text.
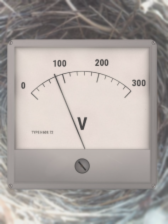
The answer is 80 V
